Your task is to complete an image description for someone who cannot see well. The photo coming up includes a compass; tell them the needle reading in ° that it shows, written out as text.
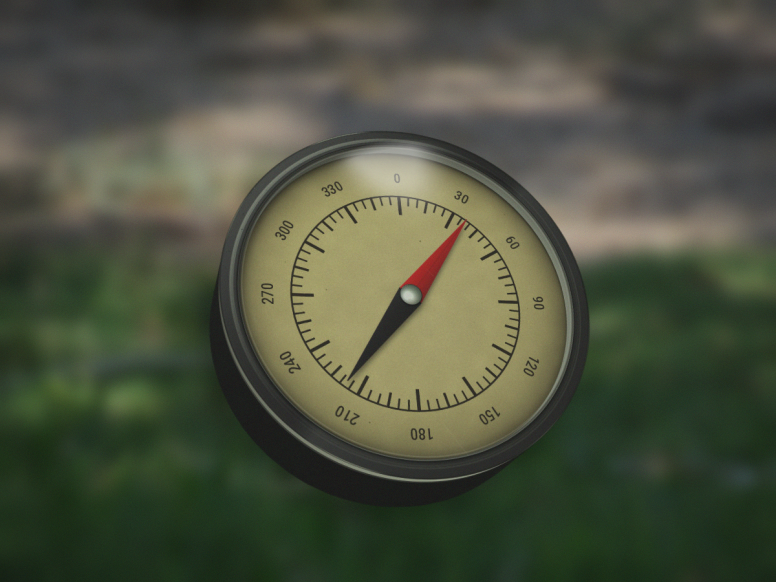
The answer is 37.5 °
